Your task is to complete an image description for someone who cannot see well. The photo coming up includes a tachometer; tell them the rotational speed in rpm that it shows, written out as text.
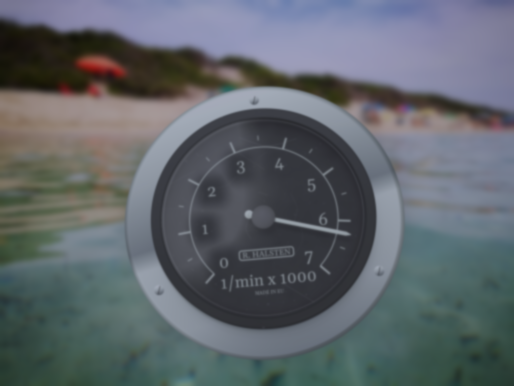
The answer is 6250 rpm
